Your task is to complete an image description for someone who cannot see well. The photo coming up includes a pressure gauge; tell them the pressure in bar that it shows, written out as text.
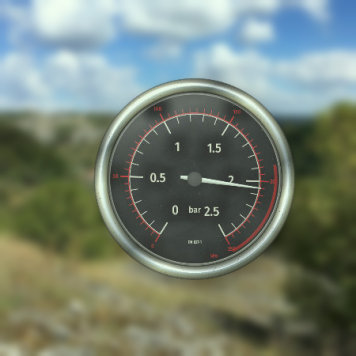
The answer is 2.05 bar
